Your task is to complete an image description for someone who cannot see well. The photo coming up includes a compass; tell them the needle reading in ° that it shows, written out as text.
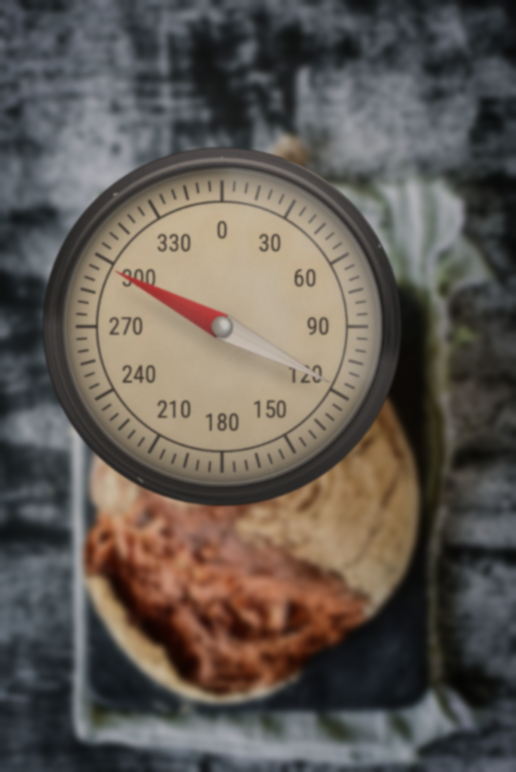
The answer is 297.5 °
